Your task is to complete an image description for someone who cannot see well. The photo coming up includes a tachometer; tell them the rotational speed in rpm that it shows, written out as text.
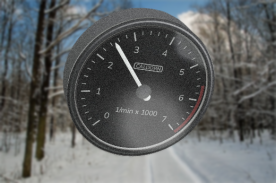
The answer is 2500 rpm
